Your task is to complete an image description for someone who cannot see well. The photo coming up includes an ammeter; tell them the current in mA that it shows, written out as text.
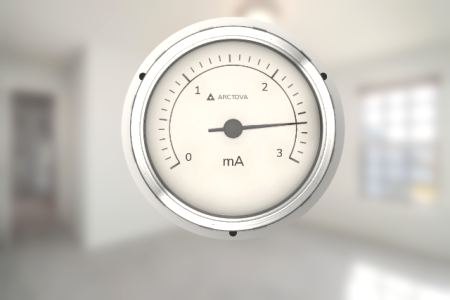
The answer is 2.6 mA
